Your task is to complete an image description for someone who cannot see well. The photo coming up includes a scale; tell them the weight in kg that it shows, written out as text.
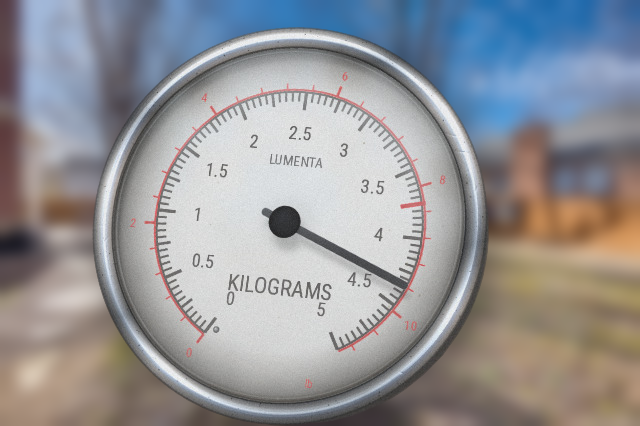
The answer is 4.35 kg
